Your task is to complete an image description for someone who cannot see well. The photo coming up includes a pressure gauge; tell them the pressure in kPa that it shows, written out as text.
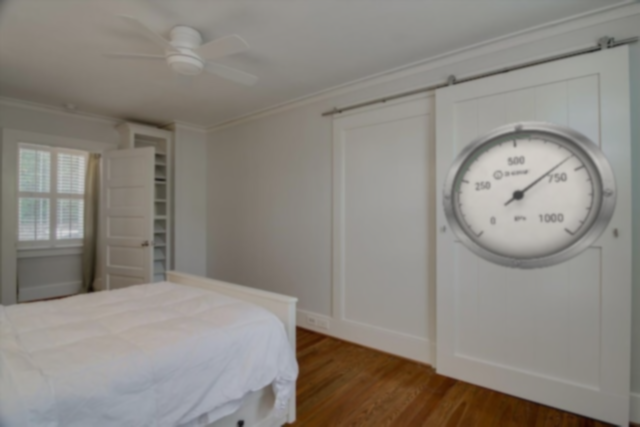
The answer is 700 kPa
